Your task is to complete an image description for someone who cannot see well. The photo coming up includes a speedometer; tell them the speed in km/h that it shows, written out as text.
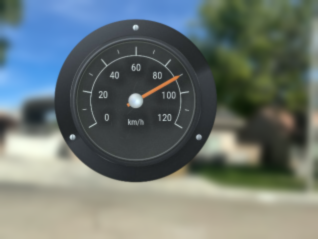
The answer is 90 km/h
